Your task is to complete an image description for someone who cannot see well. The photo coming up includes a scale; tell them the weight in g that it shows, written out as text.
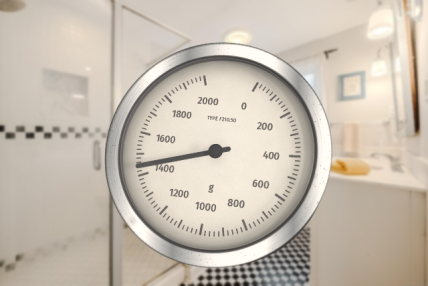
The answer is 1440 g
